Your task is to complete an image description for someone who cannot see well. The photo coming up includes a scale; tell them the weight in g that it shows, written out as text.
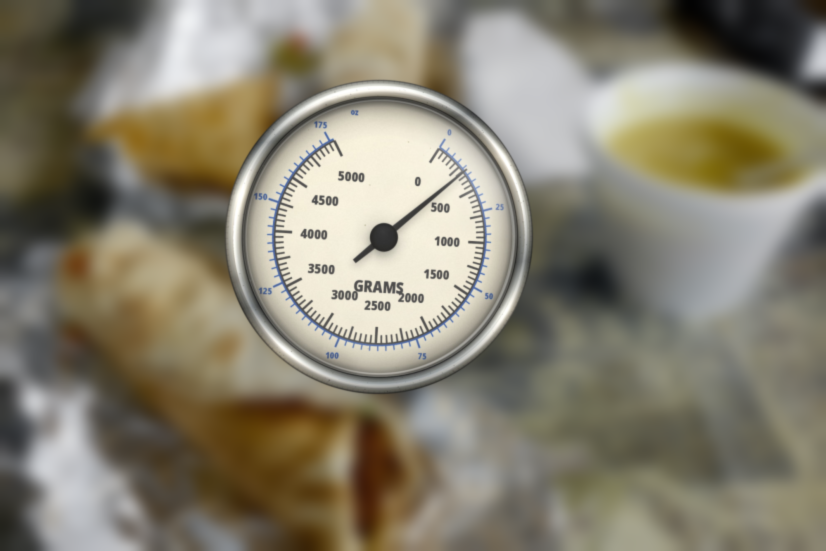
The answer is 300 g
